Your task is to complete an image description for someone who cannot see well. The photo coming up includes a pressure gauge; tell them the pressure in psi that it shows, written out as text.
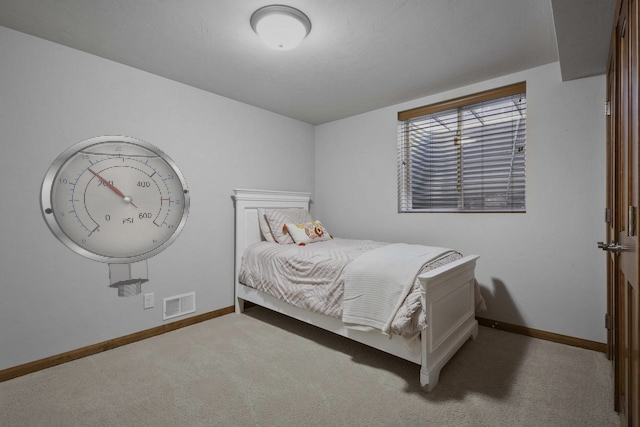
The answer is 200 psi
